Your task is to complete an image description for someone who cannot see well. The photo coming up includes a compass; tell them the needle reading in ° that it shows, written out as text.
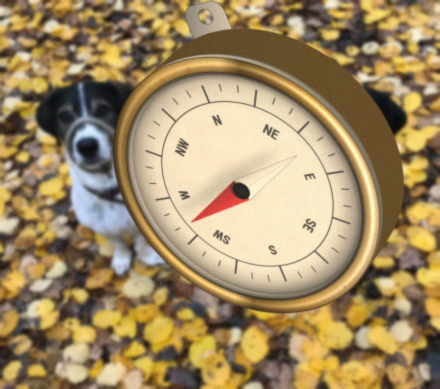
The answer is 250 °
